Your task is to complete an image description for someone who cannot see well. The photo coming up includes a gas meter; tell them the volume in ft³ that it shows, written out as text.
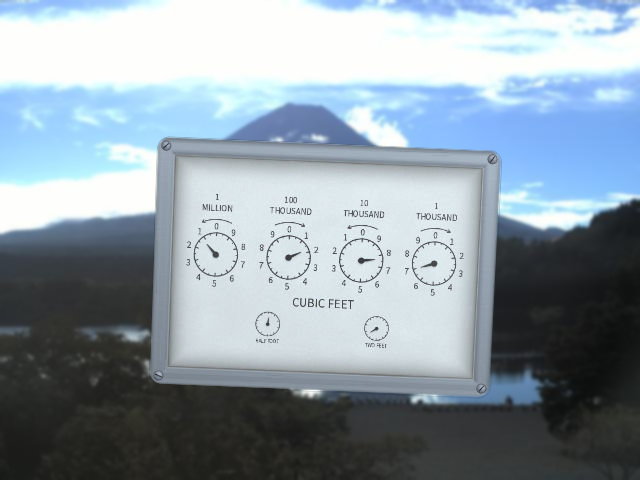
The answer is 117700 ft³
